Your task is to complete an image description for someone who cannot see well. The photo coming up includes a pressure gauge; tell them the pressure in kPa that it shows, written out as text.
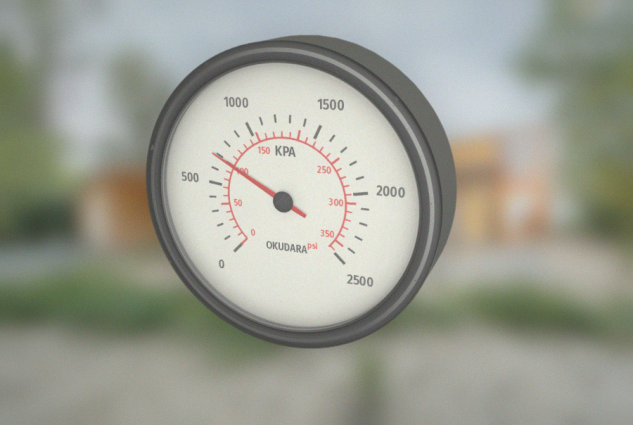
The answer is 700 kPa
